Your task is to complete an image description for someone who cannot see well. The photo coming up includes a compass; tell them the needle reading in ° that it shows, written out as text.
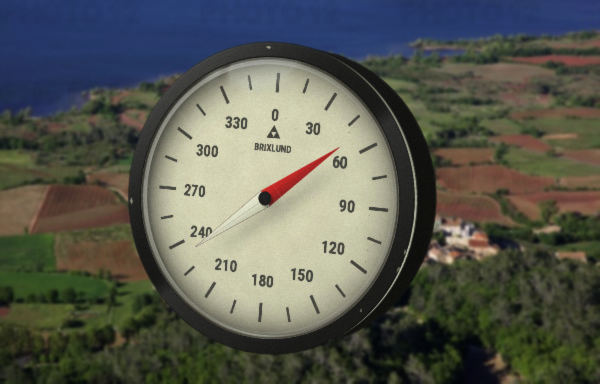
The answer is 52.5 °
